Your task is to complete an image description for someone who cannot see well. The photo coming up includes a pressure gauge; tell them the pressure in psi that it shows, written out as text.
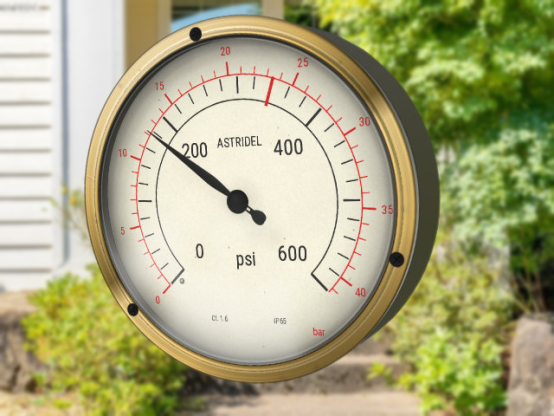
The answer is 180 psi
